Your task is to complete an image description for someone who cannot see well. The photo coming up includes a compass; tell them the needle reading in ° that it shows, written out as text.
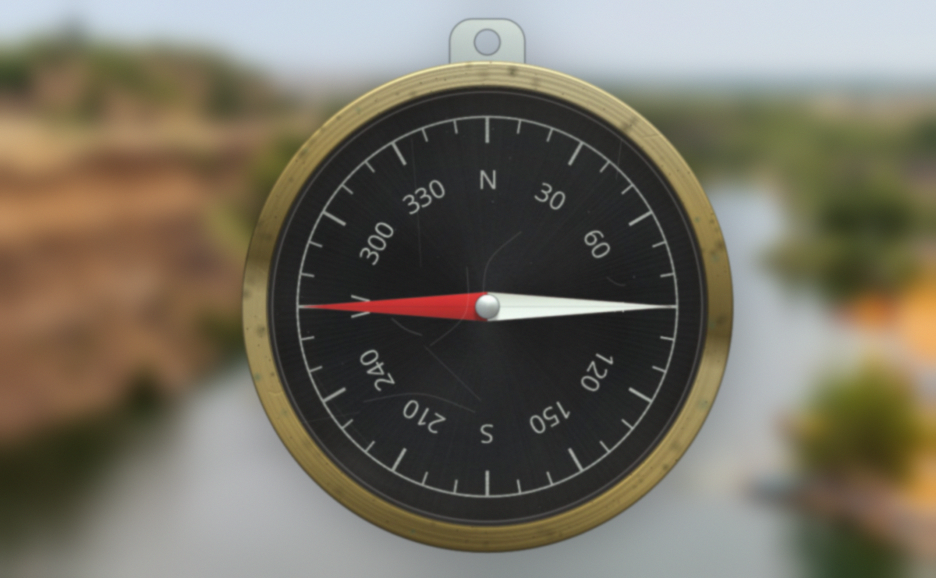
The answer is 270 °
